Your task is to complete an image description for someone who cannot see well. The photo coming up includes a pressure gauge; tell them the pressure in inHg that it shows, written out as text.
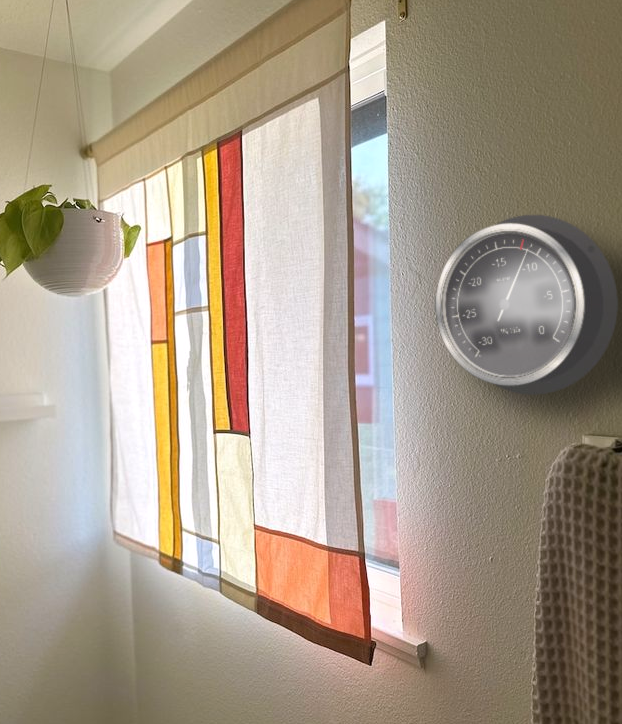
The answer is -11 inHg
